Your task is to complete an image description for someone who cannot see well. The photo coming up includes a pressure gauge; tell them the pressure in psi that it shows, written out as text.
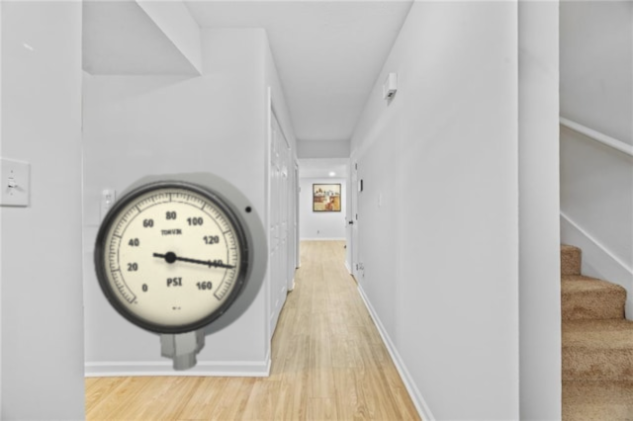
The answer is 140 psi
